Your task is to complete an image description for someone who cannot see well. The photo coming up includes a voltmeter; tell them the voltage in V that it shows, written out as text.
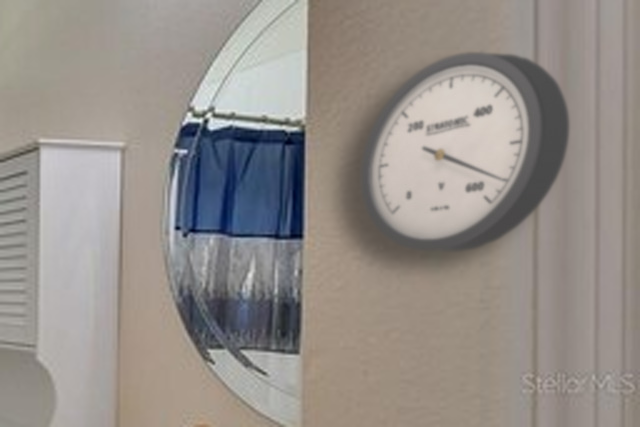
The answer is 560 V
